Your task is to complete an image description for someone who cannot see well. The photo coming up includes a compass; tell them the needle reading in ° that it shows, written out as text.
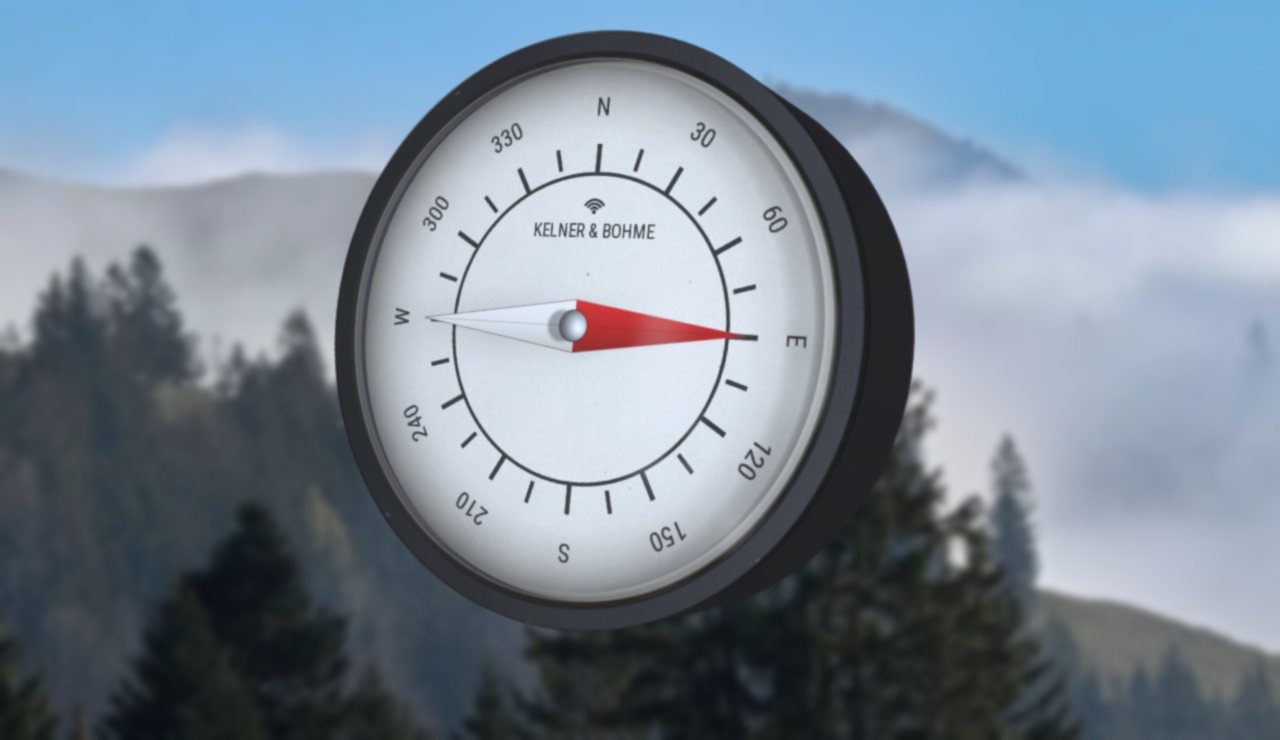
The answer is 90 °
